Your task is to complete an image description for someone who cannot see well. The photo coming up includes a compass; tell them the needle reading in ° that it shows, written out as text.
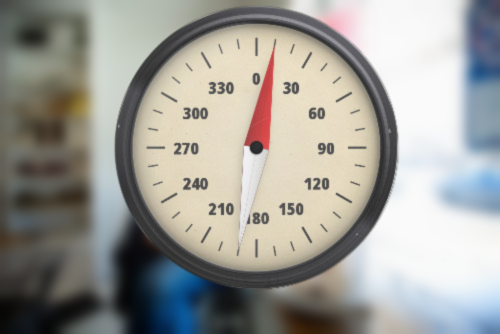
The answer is 10 °
